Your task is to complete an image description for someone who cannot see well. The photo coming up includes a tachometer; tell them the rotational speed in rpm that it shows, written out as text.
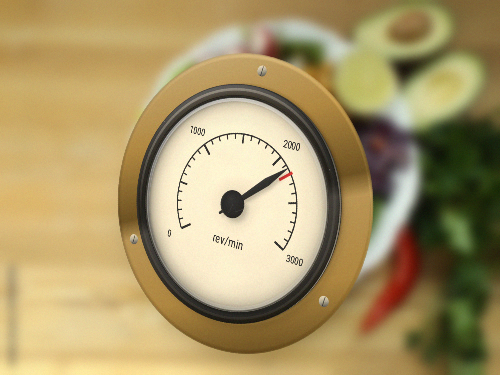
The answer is 2150 rpm
